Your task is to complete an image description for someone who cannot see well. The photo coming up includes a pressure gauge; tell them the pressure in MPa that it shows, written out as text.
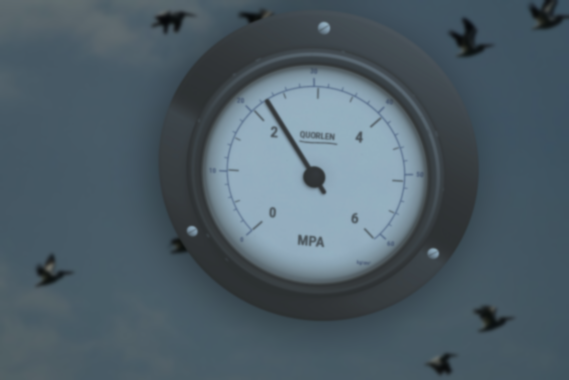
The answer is 2.25 MPa
